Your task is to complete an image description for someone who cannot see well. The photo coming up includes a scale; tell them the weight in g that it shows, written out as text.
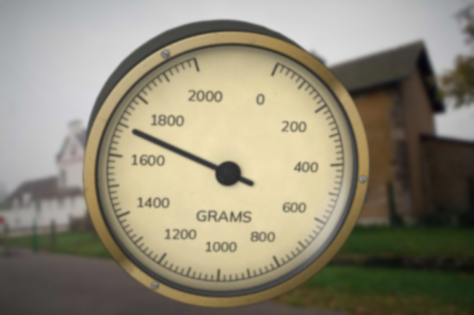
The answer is 1700 g
